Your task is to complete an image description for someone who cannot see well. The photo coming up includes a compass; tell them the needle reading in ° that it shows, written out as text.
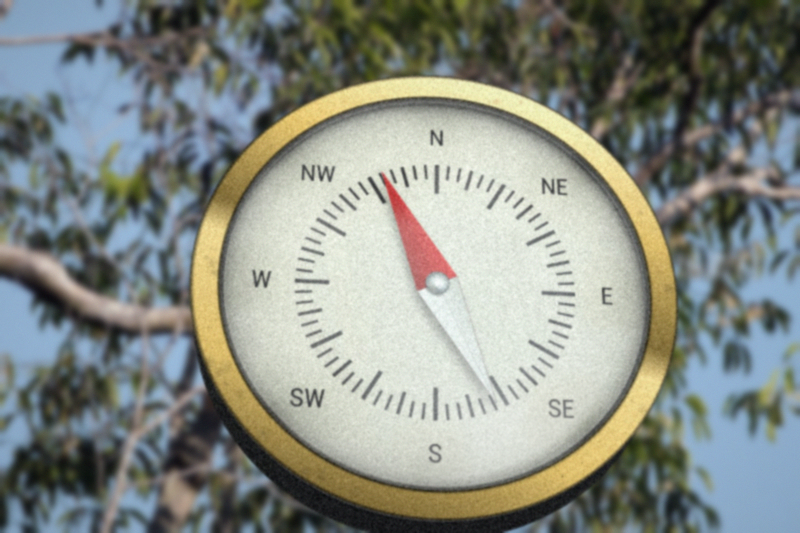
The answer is 335 °
